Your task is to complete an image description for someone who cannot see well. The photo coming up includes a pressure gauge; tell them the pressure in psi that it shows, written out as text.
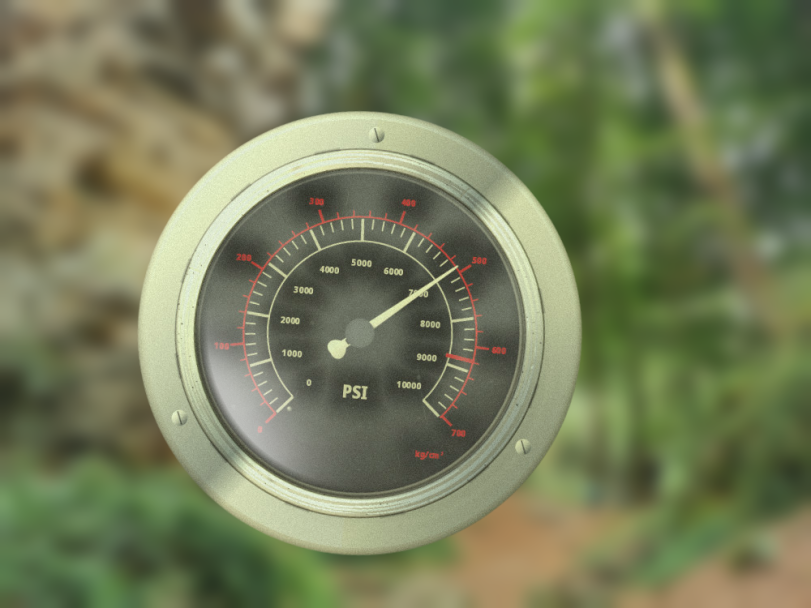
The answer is 7000 psi
